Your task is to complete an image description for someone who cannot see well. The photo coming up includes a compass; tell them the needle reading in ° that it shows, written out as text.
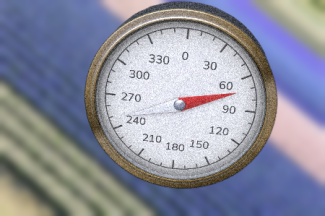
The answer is 70 °
